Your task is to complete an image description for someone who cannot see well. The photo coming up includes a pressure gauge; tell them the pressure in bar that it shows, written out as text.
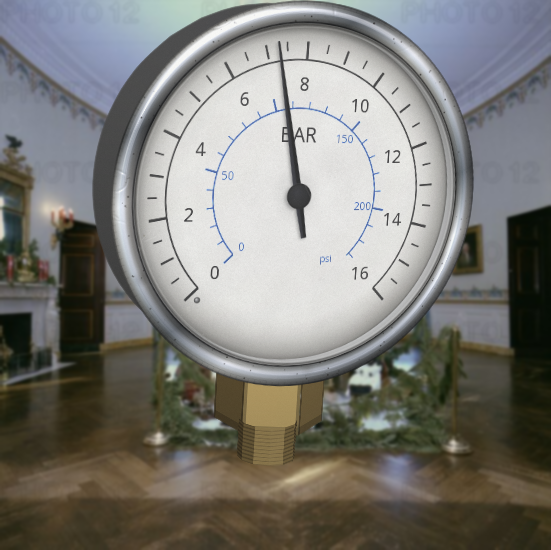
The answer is 7.25 bar
